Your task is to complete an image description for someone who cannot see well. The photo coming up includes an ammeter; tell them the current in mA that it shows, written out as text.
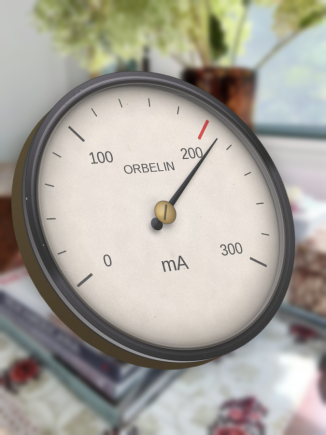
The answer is 210 mA
